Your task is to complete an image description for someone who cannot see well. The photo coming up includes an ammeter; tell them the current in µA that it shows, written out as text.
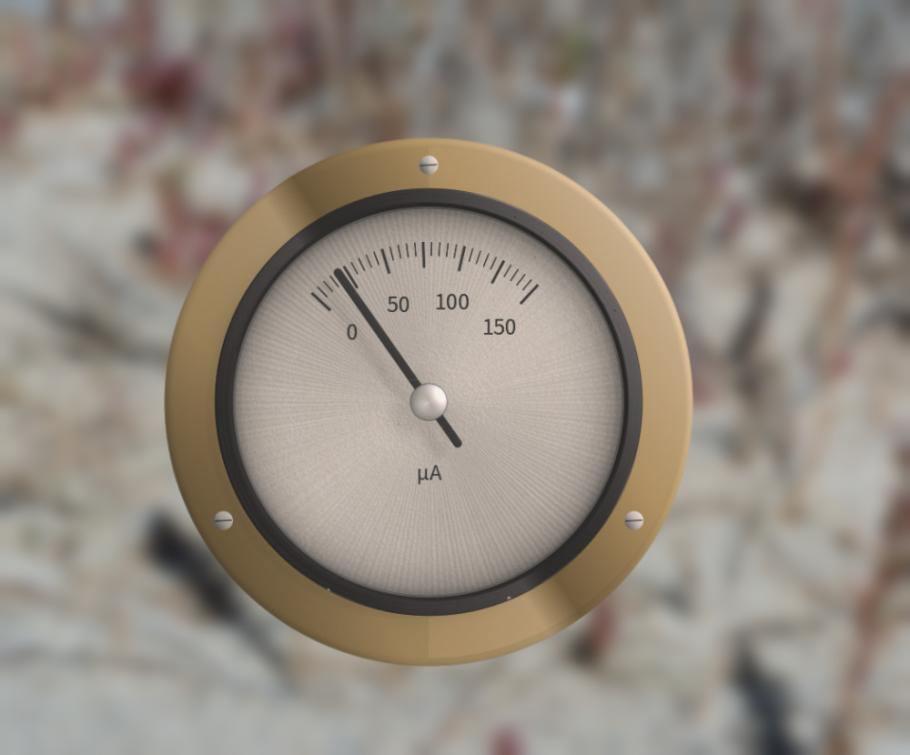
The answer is 20 µA
